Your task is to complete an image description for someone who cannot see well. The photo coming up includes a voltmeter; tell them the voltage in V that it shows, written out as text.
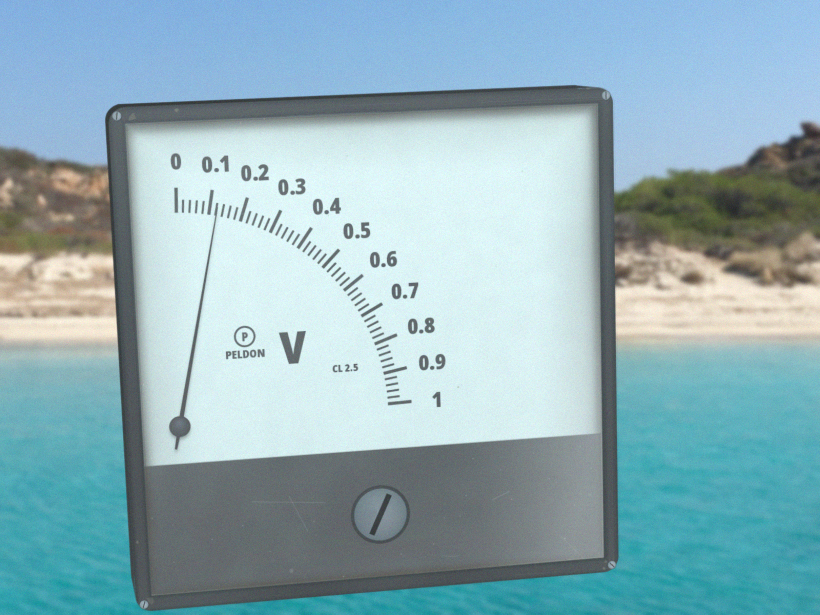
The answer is 0.12 V
